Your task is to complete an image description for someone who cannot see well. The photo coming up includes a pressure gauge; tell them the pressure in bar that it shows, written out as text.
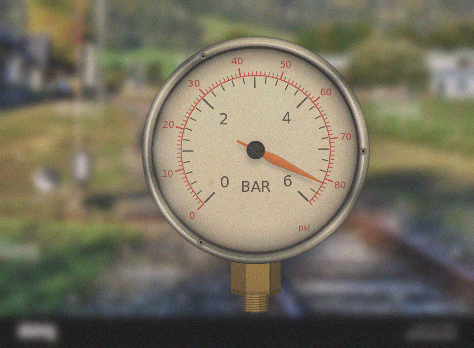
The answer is 5.6 bar
